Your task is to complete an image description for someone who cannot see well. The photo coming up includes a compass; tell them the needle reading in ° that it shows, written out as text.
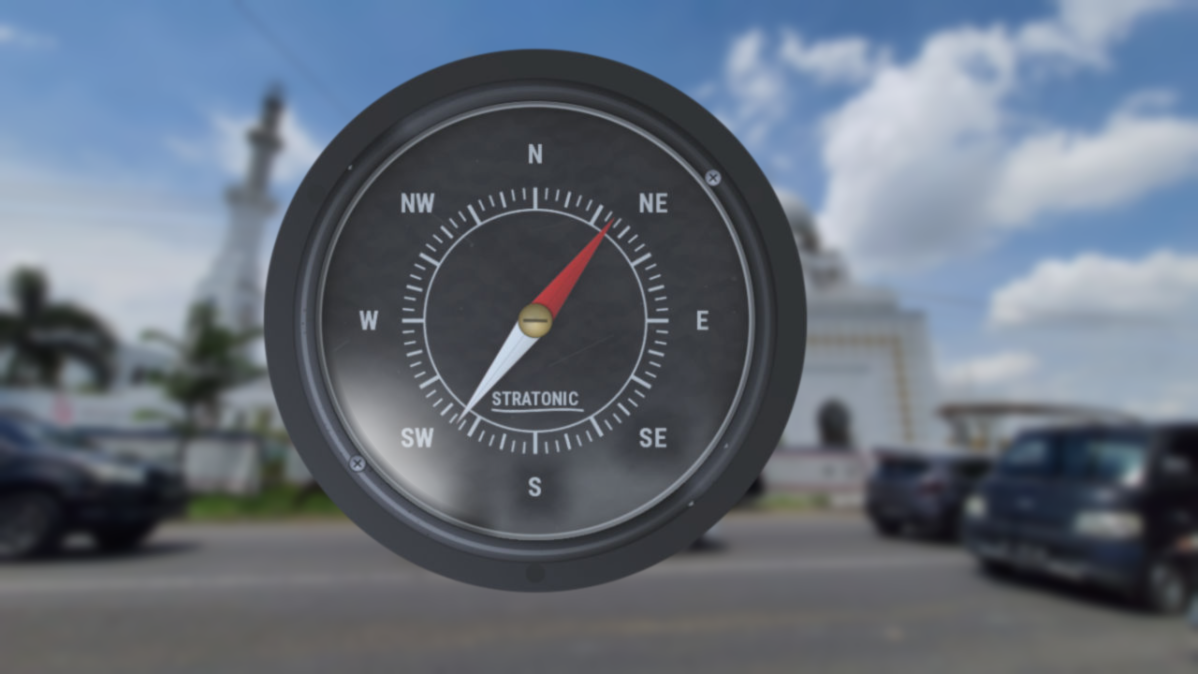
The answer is 37.5 °
